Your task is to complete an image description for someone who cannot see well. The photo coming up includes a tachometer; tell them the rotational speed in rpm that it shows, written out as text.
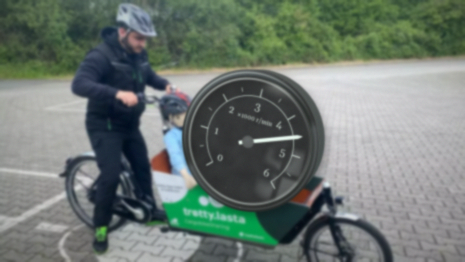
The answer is 4500 rpm
